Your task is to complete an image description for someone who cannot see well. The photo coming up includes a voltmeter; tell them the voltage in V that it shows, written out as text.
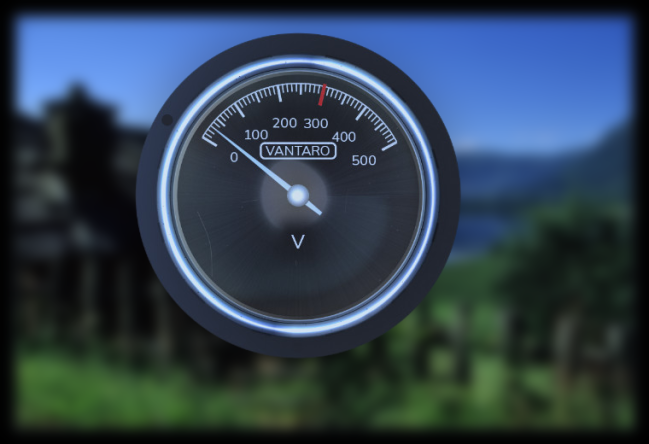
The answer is 30 V
